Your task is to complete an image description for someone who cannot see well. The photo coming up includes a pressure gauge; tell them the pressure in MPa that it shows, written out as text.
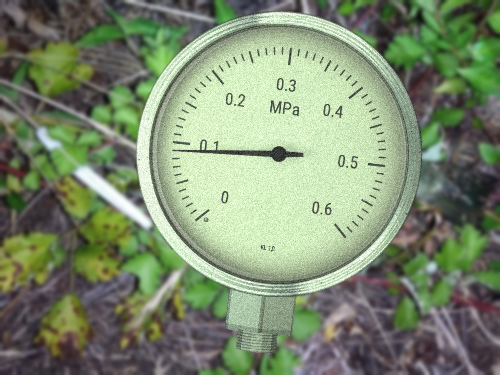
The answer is 0.09 MPa
